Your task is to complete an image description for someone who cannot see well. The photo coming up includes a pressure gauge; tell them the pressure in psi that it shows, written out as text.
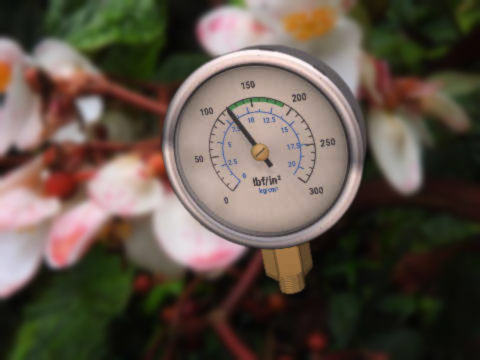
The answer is 120 psi
